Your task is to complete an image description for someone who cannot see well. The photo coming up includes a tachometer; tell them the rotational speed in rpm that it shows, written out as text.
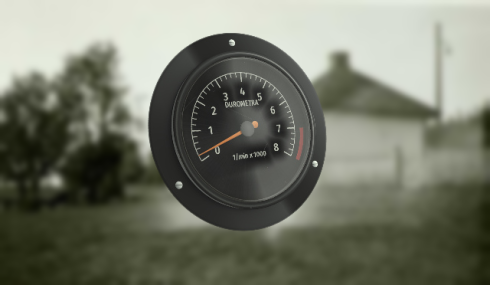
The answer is 200 rpm
